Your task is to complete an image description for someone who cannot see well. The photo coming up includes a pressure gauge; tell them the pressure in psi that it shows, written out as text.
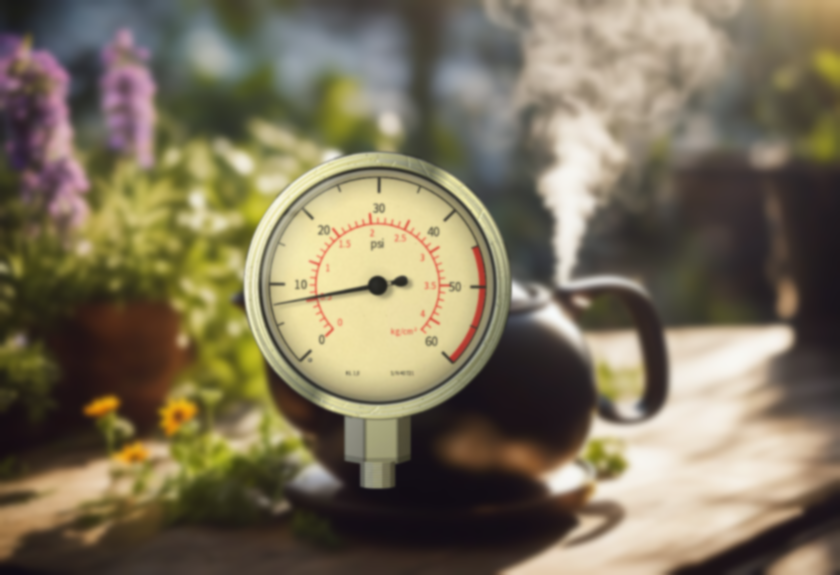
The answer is 7.5 psi
